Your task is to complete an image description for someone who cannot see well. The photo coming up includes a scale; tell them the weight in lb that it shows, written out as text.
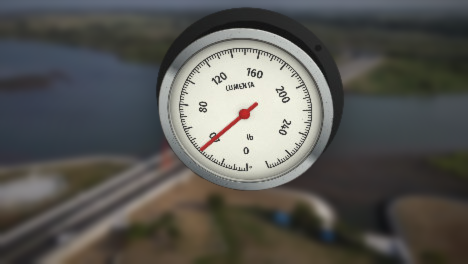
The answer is 40 lb
